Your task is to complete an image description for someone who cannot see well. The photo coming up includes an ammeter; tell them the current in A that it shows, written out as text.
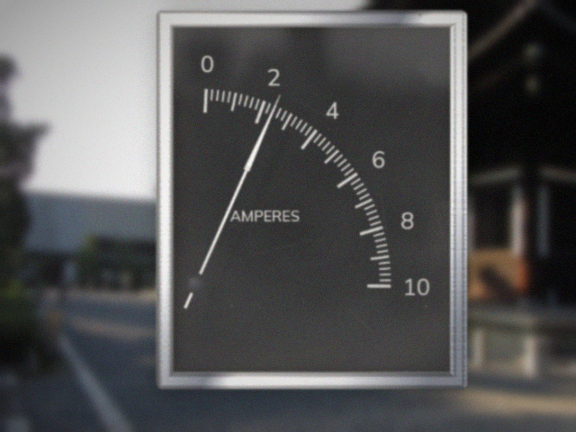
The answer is 2.4 A
